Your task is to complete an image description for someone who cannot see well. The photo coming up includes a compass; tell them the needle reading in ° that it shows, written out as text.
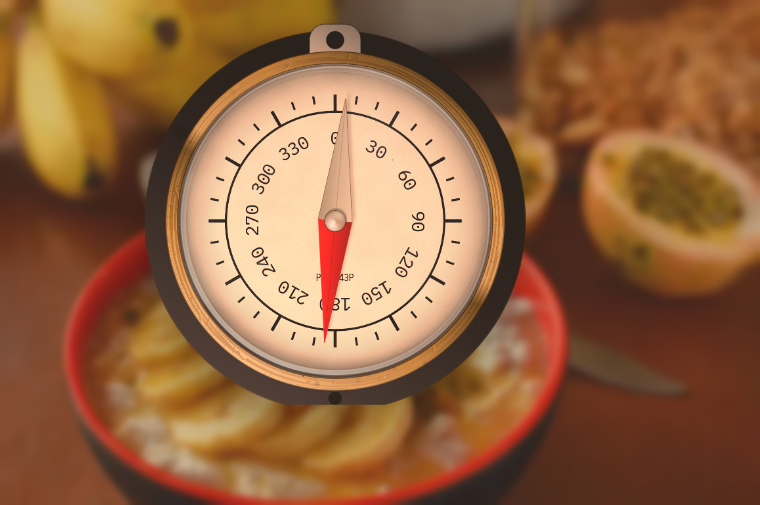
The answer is 185 °
